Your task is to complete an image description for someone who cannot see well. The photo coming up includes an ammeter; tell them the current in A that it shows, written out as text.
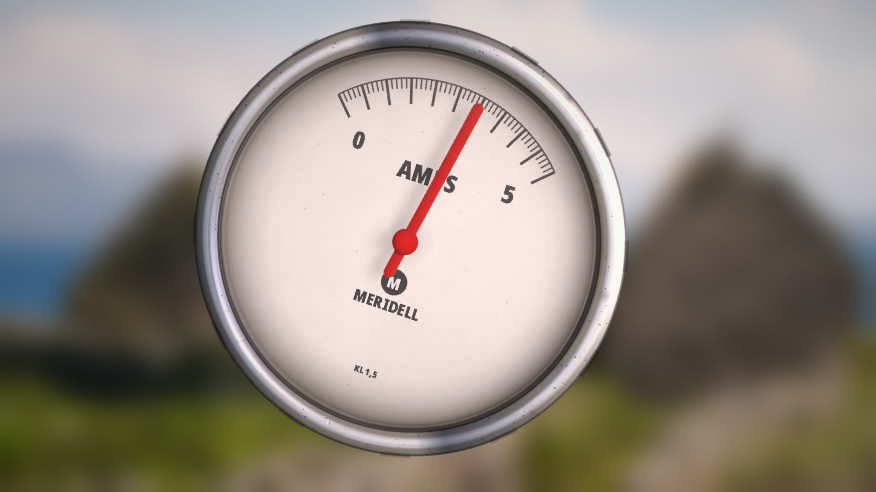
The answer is 3 A
